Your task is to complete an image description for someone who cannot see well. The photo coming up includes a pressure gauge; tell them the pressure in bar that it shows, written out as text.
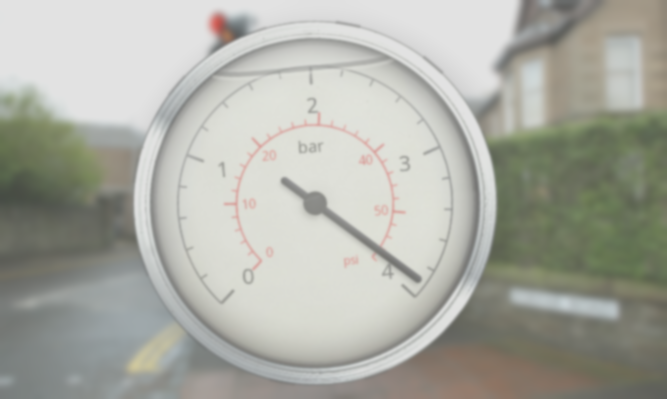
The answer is 3.9 bar
